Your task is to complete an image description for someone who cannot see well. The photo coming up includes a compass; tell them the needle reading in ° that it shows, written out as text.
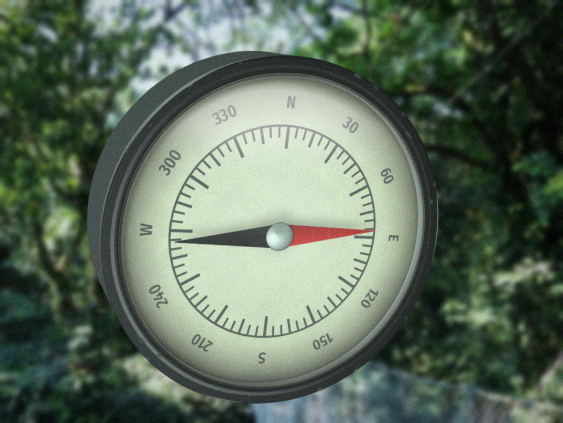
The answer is 85 °
